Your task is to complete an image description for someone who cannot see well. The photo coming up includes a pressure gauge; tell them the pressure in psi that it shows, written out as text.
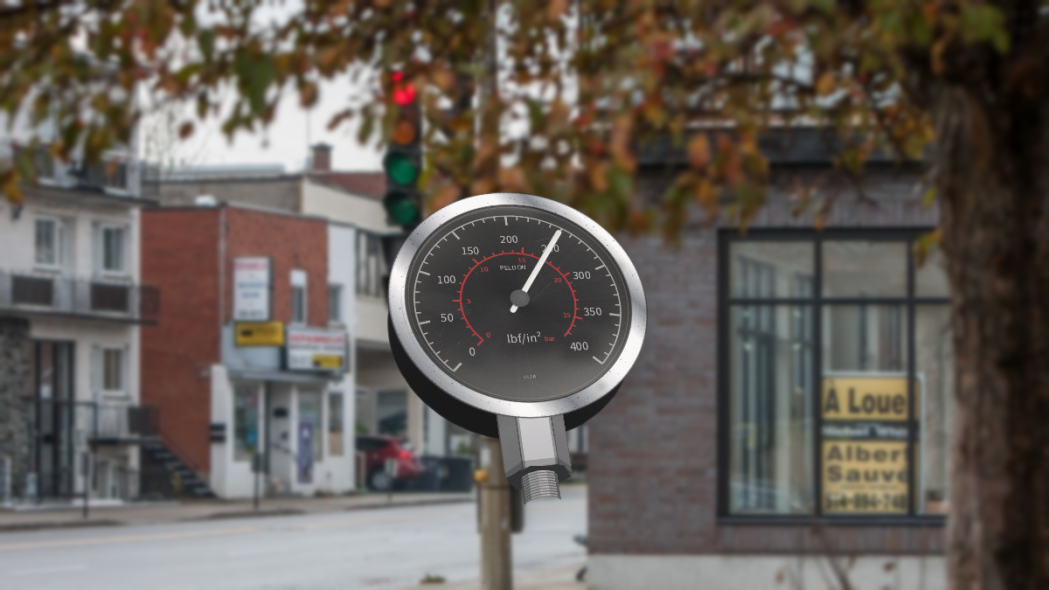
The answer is 250 psi
